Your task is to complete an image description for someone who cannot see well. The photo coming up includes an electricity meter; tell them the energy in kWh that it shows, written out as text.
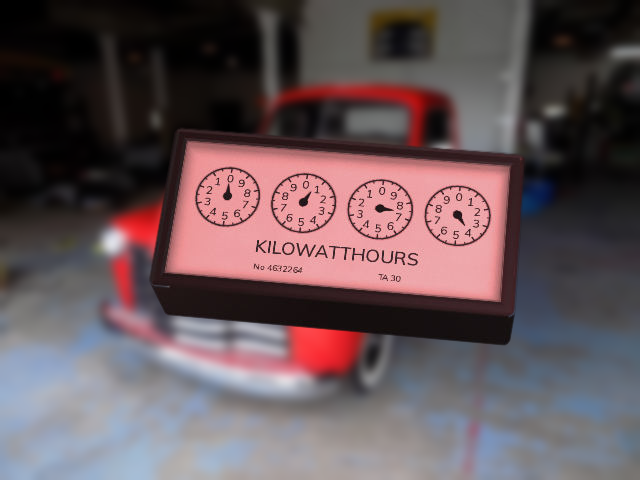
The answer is 74 kWh
